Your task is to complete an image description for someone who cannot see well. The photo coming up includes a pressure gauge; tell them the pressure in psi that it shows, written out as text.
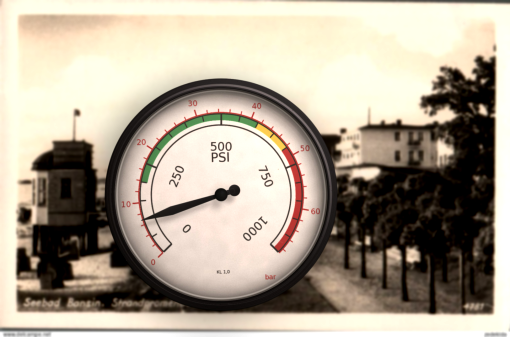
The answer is 100 psi
